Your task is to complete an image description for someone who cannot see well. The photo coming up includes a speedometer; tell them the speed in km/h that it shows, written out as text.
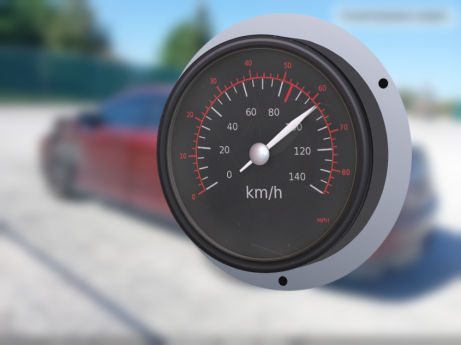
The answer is 100 km/h
